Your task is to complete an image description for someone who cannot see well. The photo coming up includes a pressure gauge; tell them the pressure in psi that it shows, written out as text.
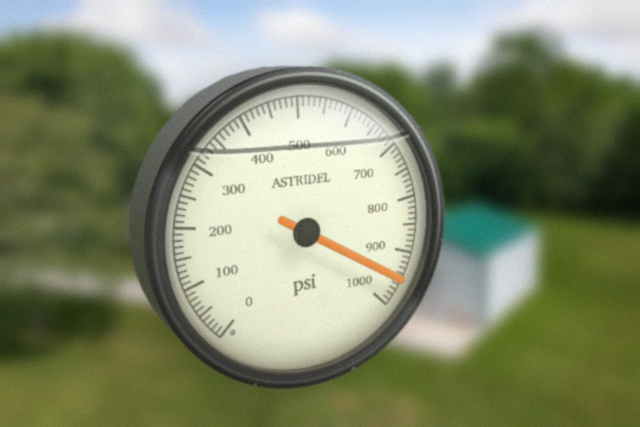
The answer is 950 psi
